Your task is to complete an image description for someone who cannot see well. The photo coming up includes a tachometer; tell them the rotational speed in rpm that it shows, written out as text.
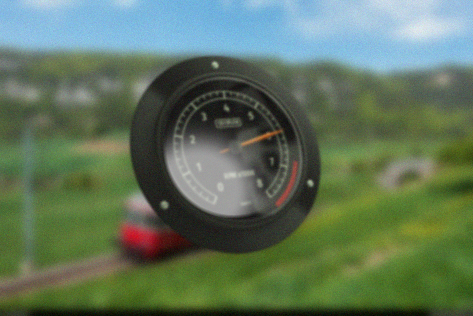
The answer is 6000 rpm
